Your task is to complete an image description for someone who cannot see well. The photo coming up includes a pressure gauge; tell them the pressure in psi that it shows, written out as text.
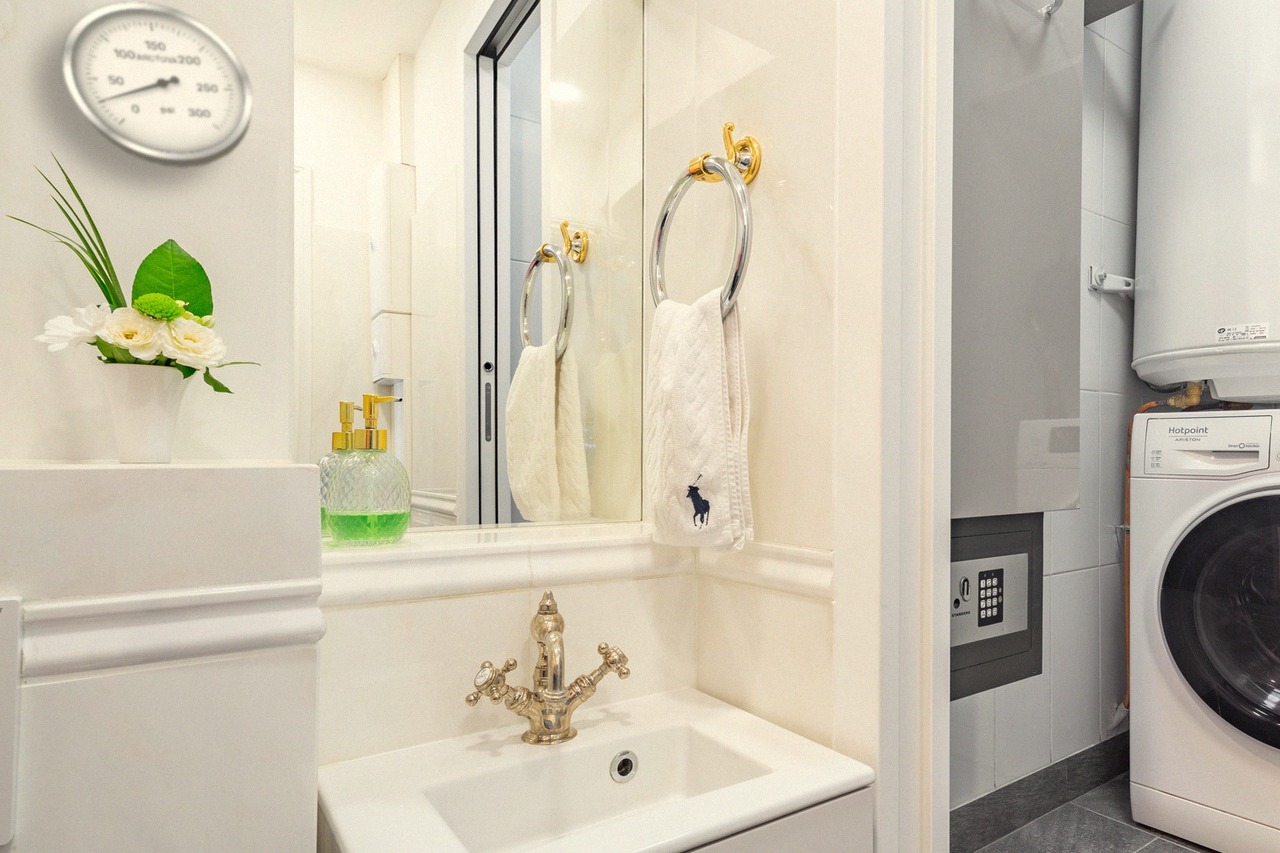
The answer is 25 psi
